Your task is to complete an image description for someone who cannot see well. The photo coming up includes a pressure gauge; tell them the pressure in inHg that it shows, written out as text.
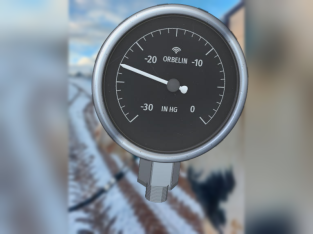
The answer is -23 inHg
